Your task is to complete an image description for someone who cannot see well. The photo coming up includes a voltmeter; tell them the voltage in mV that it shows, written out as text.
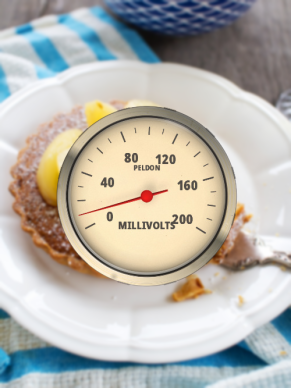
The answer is 10 mV
